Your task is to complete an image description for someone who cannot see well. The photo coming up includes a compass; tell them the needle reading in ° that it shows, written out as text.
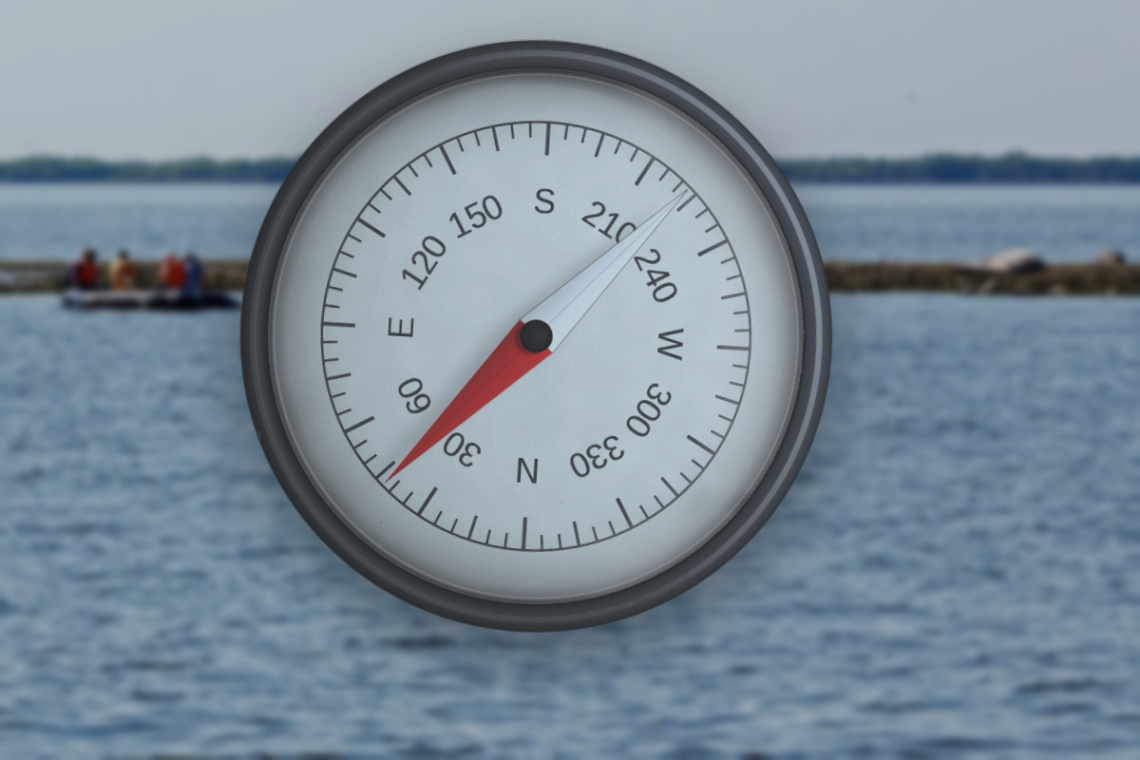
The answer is 42.5 °
